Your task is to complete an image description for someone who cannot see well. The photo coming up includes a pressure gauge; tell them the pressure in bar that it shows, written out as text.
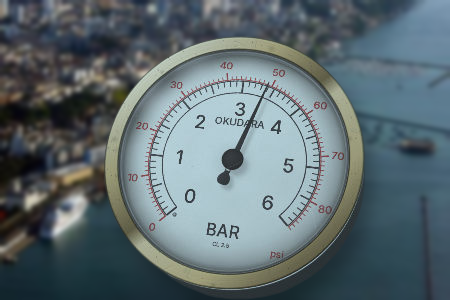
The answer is 3.4 bar
